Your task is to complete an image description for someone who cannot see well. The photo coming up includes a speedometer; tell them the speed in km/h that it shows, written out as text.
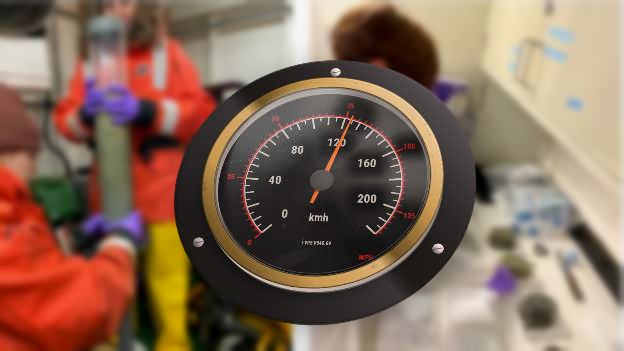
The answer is 125 km/h
